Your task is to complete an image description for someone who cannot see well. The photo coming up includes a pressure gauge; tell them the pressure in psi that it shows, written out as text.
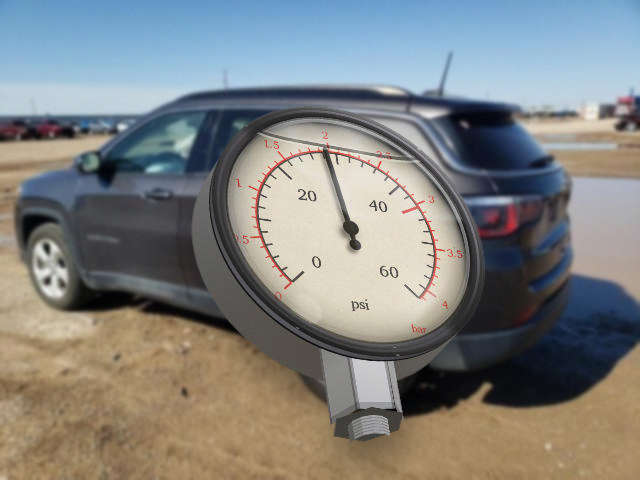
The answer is 28 psi
